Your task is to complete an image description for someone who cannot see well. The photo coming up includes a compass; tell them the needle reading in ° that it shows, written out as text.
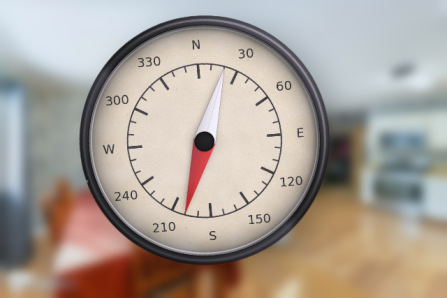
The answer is 200 °
